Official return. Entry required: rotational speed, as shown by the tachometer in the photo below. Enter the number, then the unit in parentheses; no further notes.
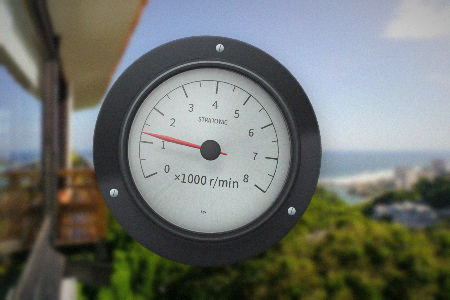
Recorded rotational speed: 1250 (rpm)
